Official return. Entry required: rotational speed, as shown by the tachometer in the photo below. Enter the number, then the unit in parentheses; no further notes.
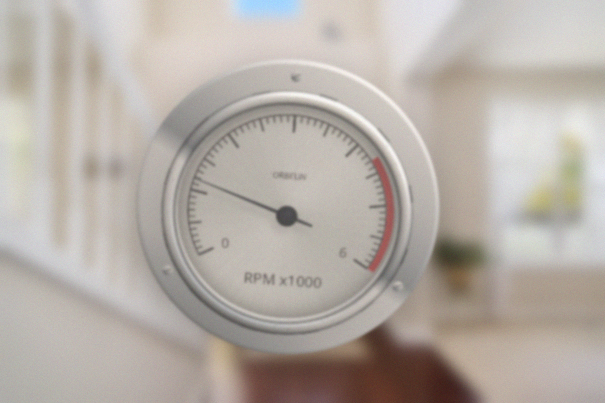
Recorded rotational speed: 1200 (rpm)
